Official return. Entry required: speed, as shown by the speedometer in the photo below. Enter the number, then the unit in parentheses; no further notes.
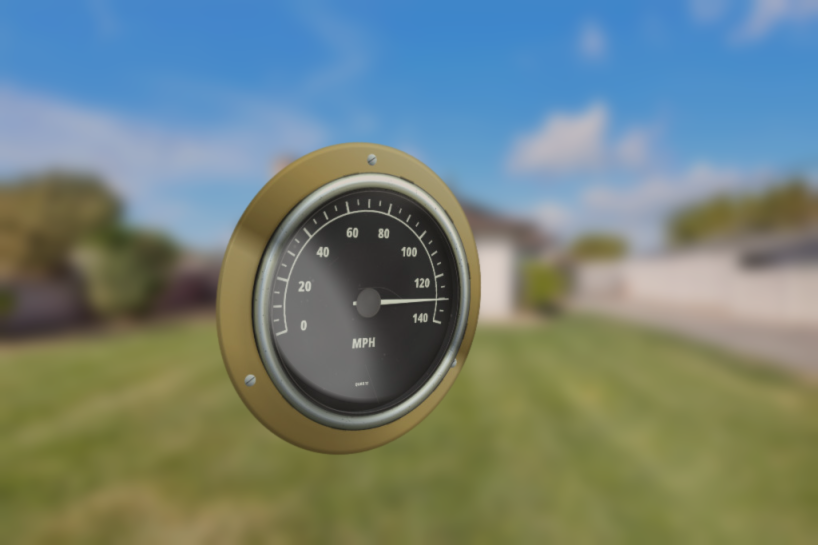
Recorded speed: 130 (mph)
